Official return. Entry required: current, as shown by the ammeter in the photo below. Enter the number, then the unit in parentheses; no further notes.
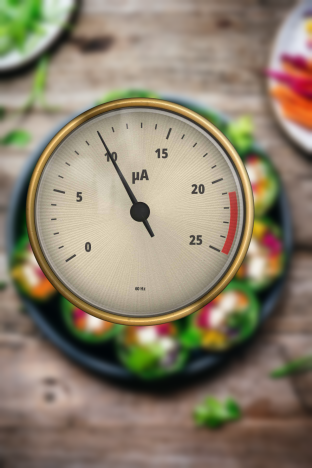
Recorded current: 10 (µA)
